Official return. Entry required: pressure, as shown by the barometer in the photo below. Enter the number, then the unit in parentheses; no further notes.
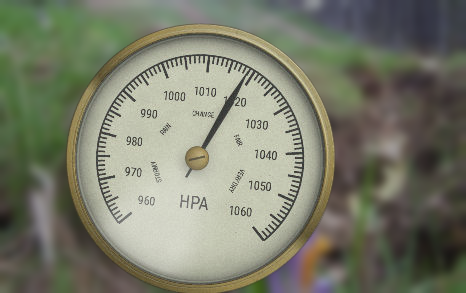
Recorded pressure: 1019 (hPa)
